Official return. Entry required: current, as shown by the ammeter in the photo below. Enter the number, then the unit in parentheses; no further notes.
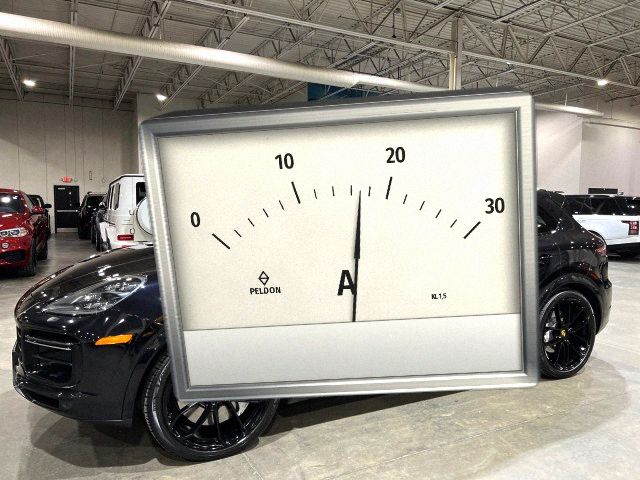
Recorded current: 17 (A)
